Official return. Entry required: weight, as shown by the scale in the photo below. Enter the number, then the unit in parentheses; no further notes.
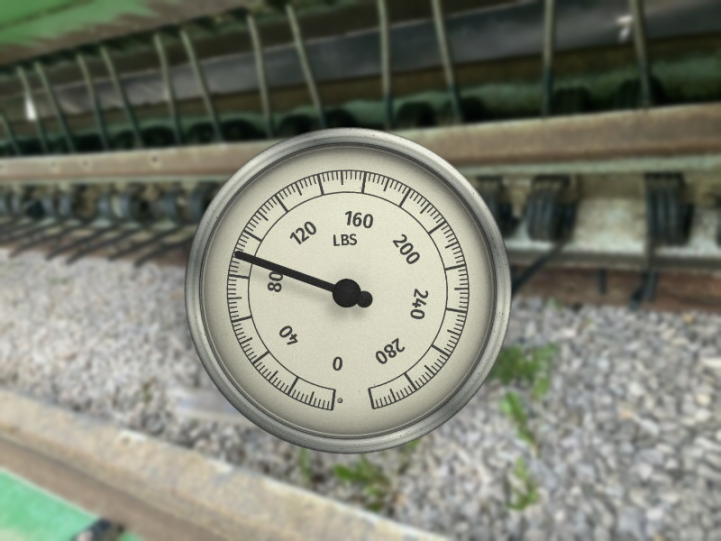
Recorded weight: 90 (lb)
